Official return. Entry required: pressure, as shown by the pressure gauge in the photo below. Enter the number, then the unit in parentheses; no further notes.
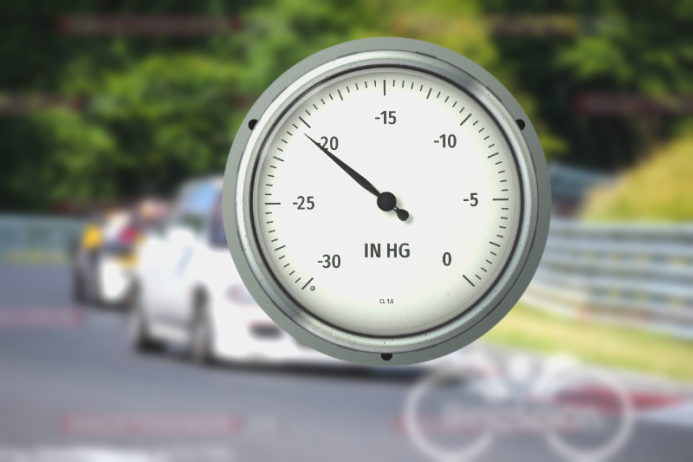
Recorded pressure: -20.5 (inHg)
